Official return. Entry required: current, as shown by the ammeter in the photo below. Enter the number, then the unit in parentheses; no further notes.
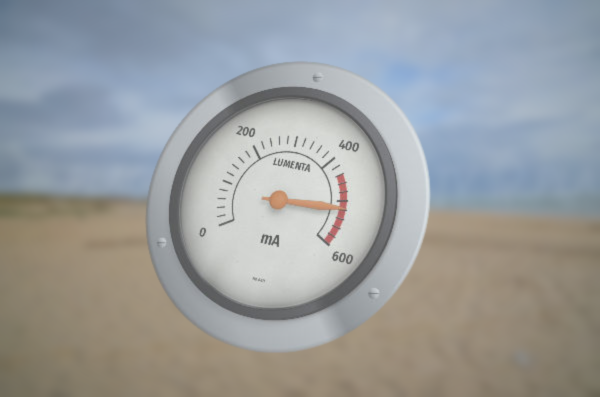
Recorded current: 520 (mA)
